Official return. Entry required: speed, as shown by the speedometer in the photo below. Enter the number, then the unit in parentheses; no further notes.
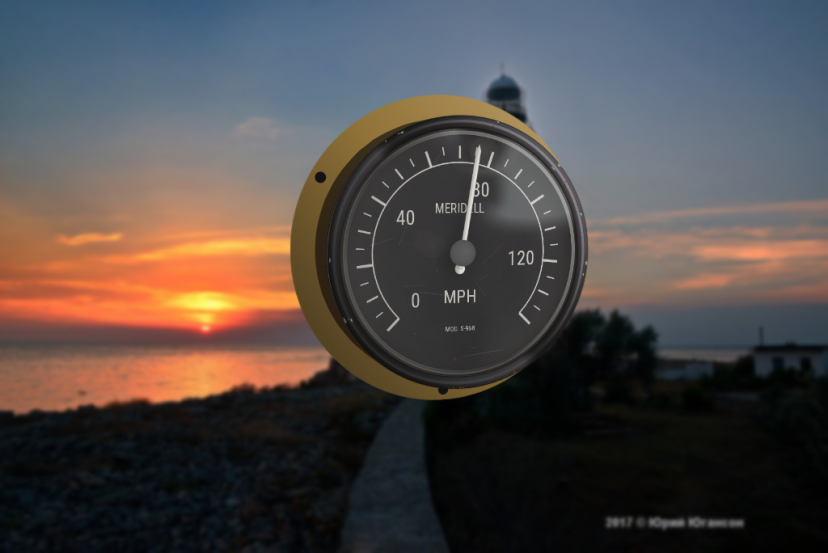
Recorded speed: 75 (mph)
